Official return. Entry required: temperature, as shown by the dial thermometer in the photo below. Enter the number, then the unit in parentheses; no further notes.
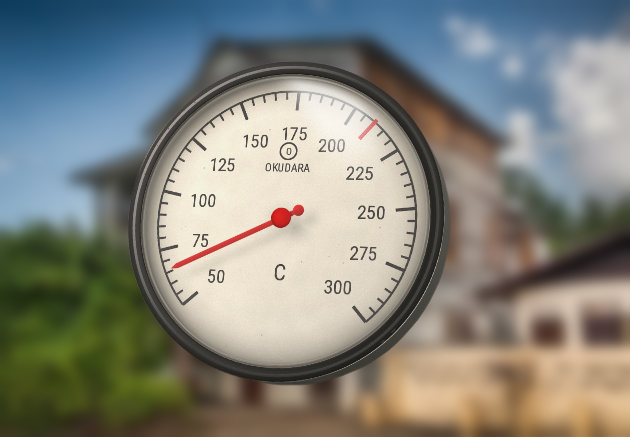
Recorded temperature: 65 (°C)
